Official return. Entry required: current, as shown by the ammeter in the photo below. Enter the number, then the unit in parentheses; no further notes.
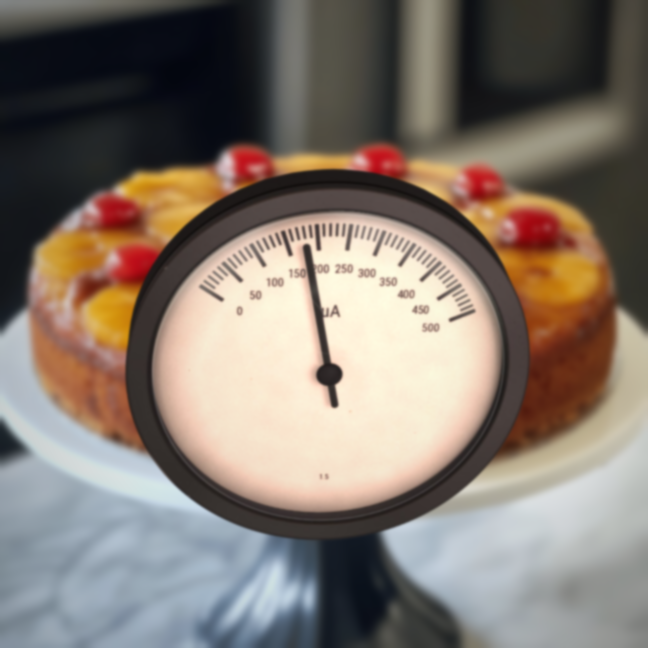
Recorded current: 180 (µA)
